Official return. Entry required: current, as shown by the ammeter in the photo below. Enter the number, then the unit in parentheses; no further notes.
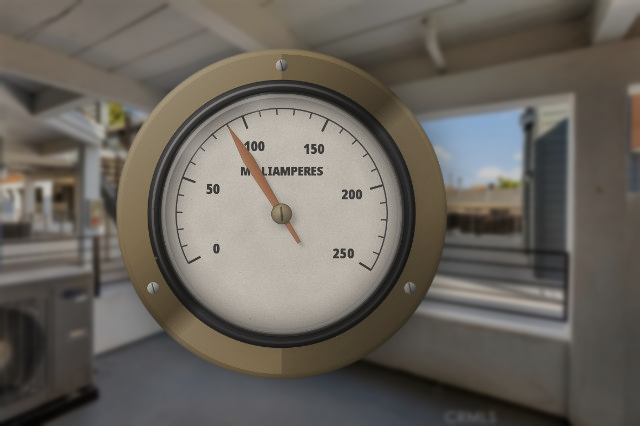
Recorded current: 90 (mA)
